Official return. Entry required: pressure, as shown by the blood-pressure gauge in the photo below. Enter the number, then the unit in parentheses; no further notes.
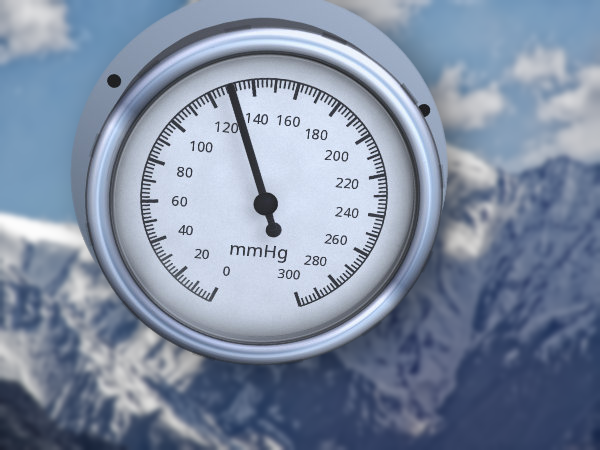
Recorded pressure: 130 (mmHg)
